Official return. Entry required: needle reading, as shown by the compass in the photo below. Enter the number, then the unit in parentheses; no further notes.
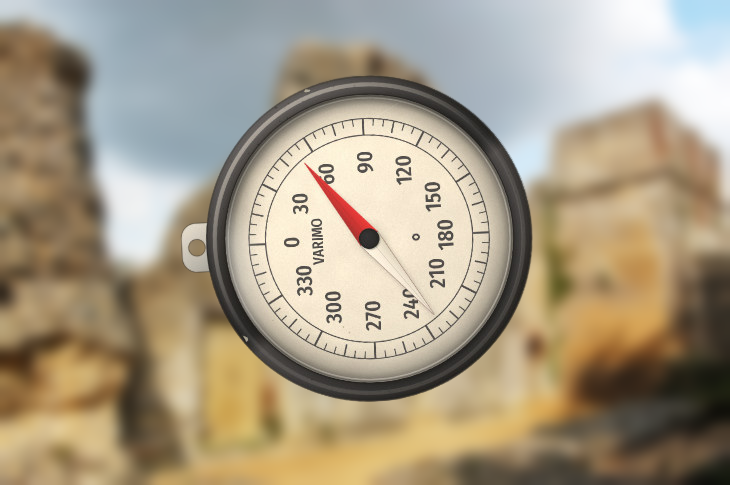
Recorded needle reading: 52.5 (°)
